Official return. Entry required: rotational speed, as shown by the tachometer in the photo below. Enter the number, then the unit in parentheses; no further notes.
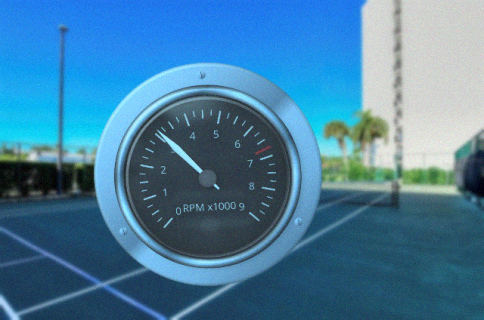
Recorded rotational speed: 3125 (rpm)
